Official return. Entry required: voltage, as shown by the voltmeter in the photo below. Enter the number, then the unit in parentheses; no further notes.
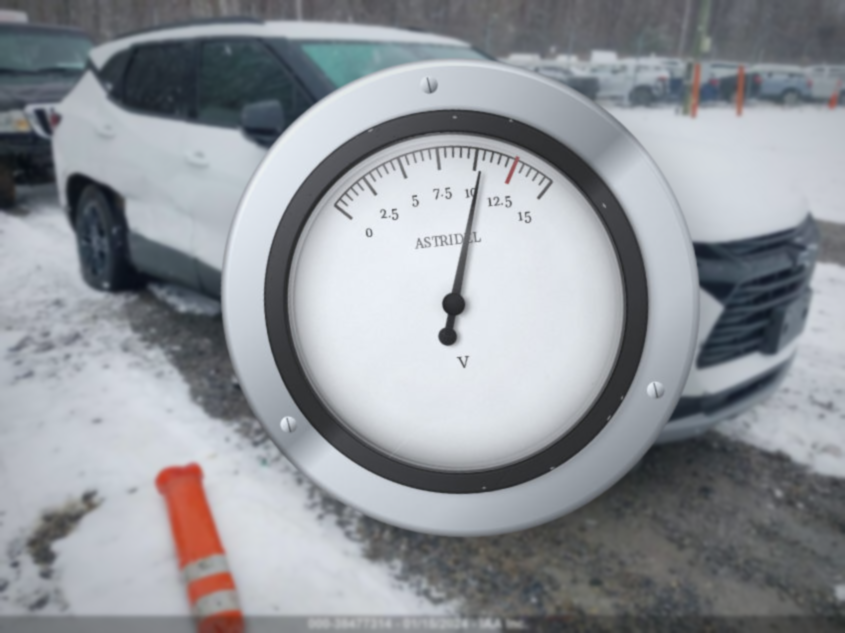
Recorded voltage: 10.5 (V)
